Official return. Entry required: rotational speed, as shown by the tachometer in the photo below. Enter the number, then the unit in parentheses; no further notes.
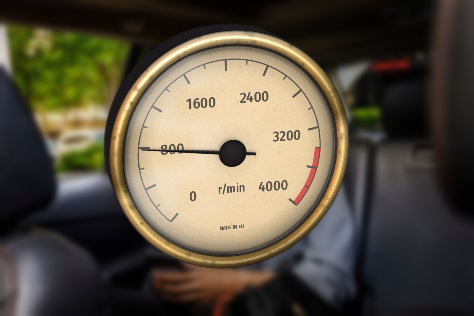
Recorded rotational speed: 800 (rpm)
